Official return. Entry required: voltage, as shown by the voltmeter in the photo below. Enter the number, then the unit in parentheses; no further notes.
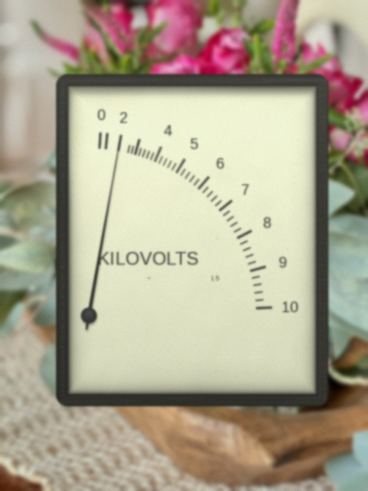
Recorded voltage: 2 (kV)
